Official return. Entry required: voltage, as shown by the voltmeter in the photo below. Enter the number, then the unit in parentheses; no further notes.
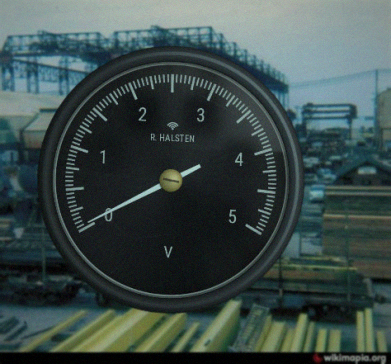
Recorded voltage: 0.05 (V)
